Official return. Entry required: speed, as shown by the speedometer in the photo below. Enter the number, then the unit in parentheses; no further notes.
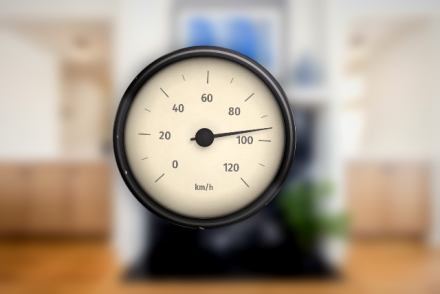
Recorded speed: 95 (km/h)
